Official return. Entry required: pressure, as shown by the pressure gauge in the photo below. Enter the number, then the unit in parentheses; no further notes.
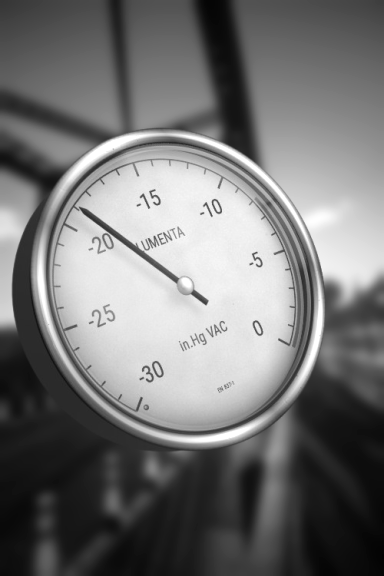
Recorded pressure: -19 (inHg)
